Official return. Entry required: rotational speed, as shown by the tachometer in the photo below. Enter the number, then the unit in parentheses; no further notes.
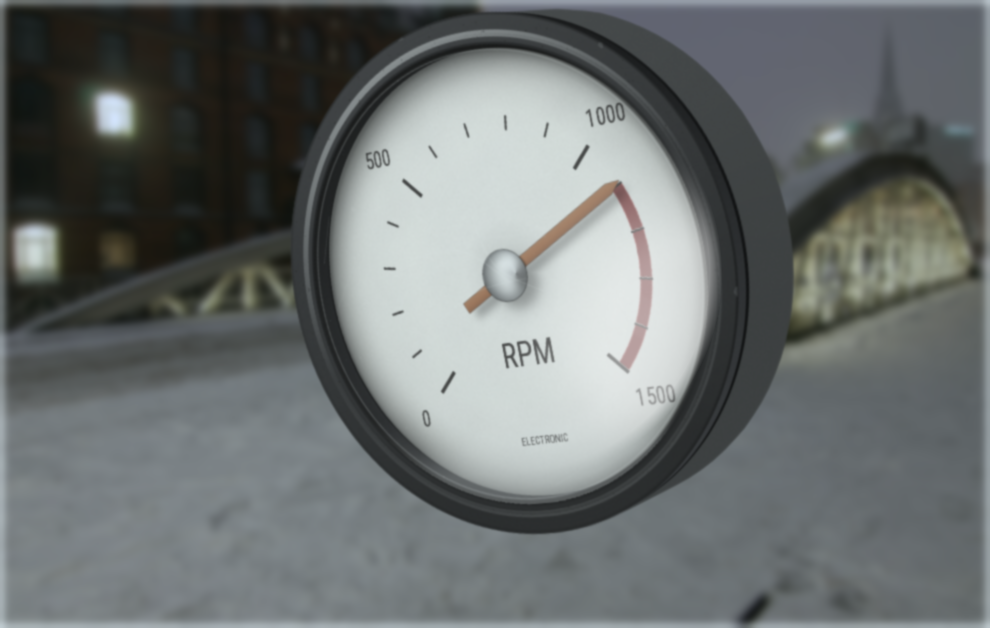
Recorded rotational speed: 1100 (rpm)
